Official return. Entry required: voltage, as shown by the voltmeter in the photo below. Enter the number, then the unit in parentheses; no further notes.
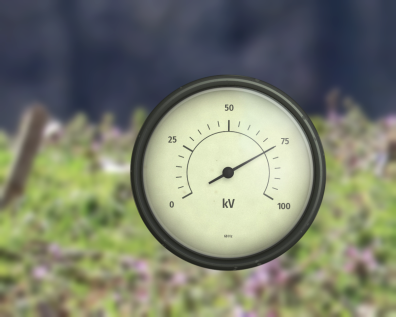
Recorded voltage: 75 (kV)
